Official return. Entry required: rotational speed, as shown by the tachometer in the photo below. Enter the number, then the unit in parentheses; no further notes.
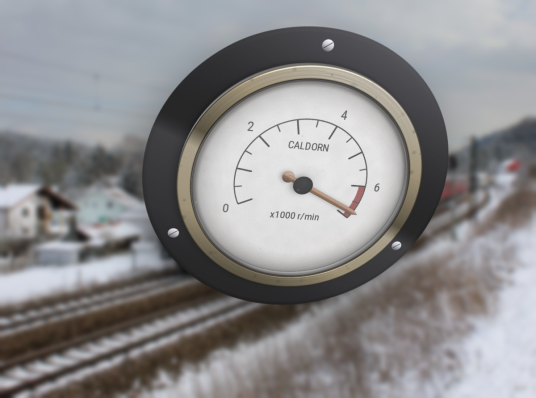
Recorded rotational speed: 6750 (rpm)
